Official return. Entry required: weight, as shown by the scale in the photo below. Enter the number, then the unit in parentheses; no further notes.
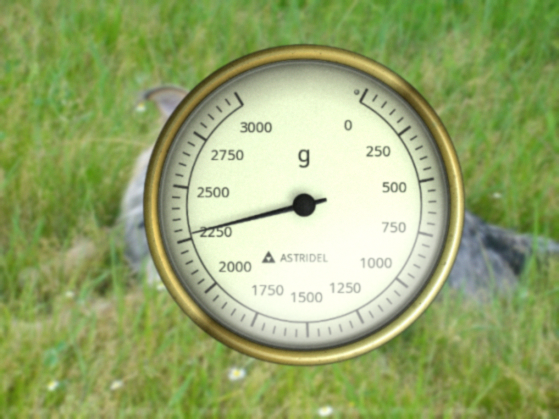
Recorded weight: 2275 (g)
